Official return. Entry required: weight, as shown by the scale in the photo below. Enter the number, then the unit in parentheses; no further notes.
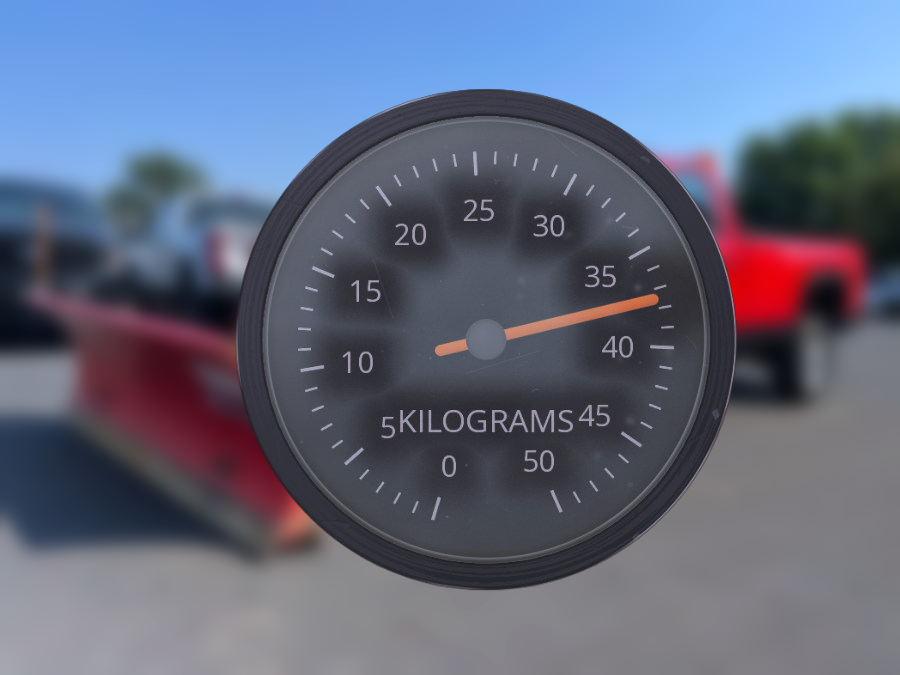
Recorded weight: 37.5 (kg)
